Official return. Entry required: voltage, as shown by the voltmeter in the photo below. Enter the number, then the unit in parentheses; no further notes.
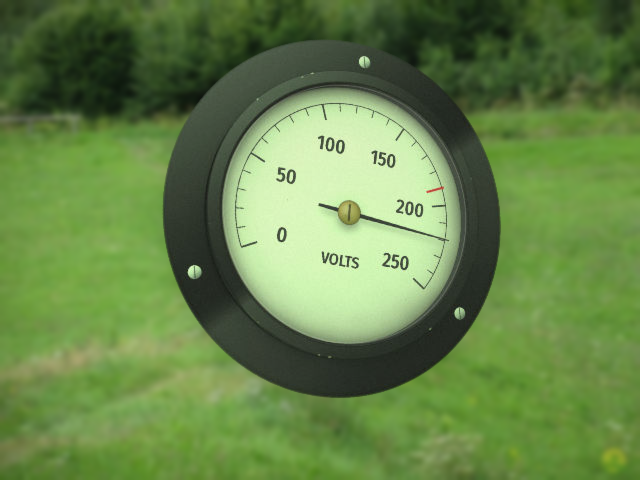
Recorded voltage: 220 (V)
